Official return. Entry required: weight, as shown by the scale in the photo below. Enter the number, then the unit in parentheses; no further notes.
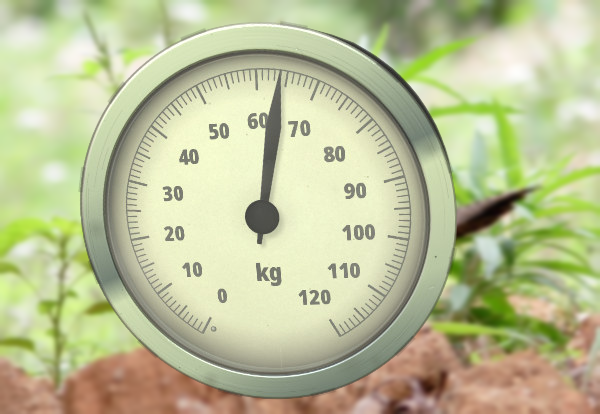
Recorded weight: 64 (kg)
